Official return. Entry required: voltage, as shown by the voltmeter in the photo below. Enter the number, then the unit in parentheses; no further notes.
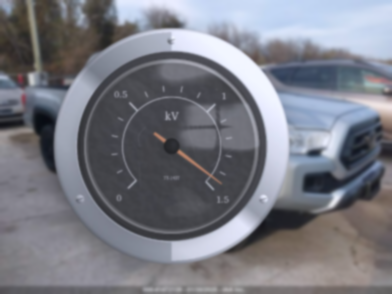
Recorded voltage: 1.45 (kV)
